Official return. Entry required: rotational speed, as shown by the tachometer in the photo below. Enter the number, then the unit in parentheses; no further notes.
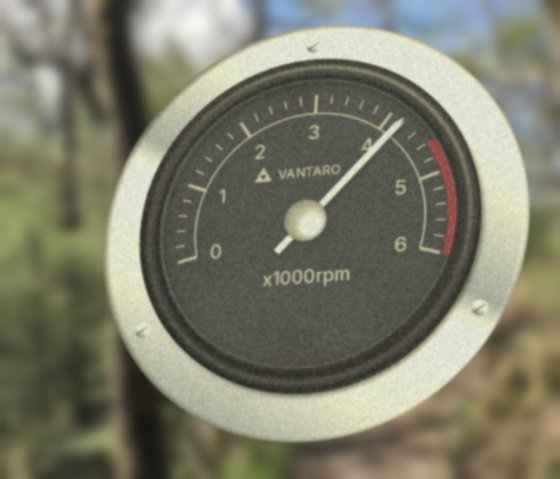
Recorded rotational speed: 4200 (rpm)
